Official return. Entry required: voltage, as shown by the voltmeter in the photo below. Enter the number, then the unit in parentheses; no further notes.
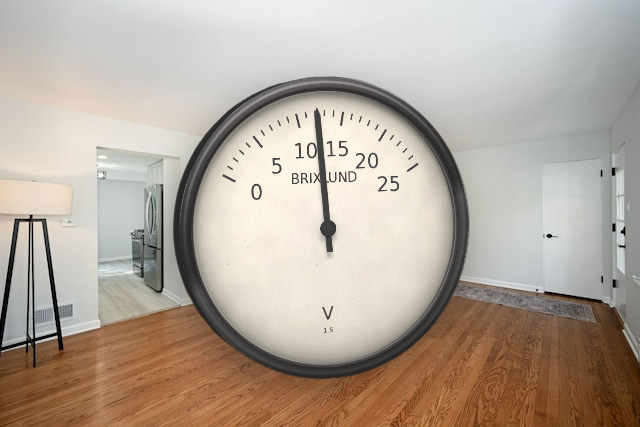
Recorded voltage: 12 (V)
